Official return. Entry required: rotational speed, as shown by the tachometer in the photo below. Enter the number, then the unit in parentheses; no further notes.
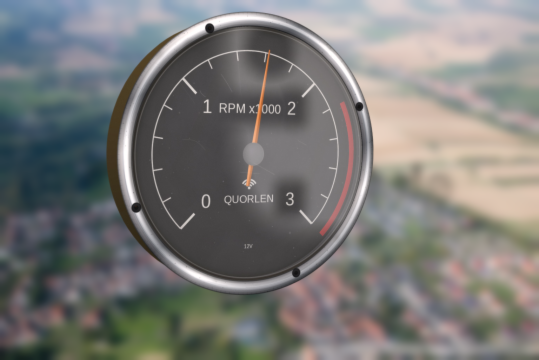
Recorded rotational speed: 1600 (rpm)
